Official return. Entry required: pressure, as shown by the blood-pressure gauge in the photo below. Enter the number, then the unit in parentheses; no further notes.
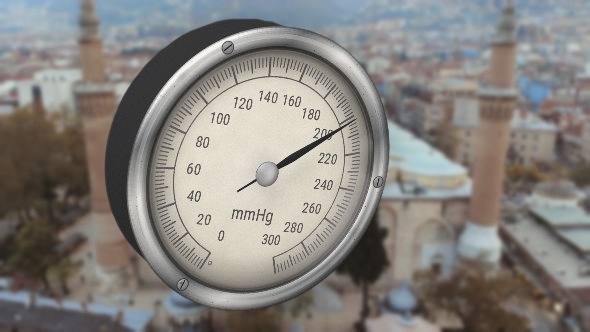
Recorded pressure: 200 (mmHg)
